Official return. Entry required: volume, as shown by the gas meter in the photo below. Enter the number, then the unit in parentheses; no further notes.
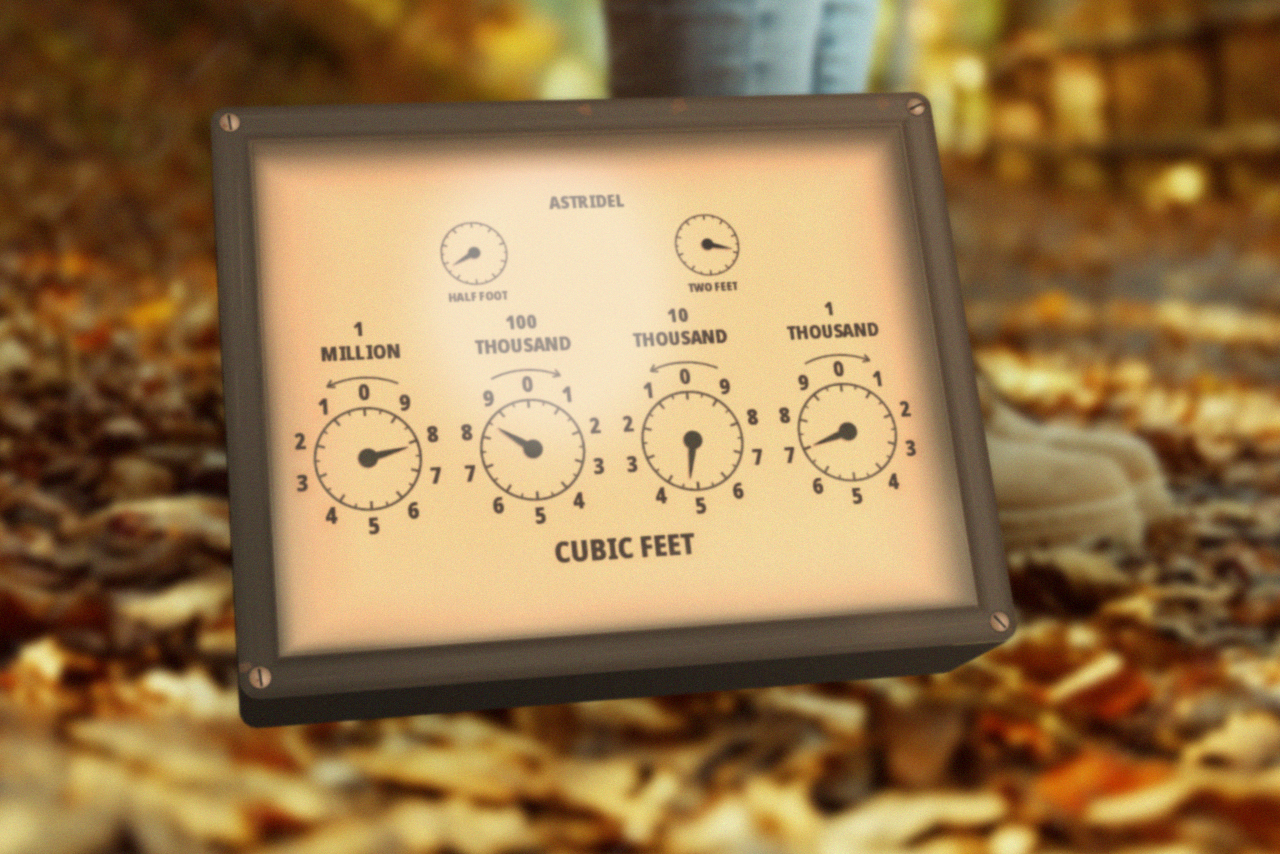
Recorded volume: 784700 (ft³)
